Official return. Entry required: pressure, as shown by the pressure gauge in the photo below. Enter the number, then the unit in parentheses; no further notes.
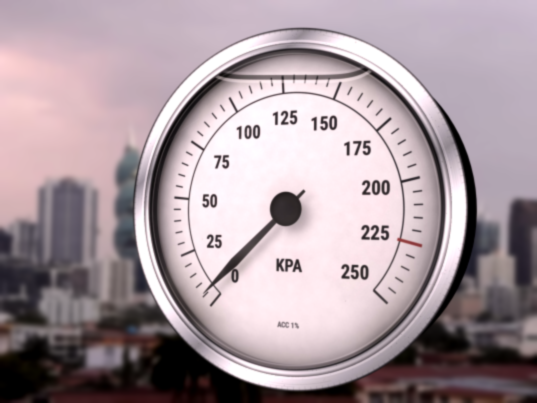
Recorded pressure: 5 (kPa)
